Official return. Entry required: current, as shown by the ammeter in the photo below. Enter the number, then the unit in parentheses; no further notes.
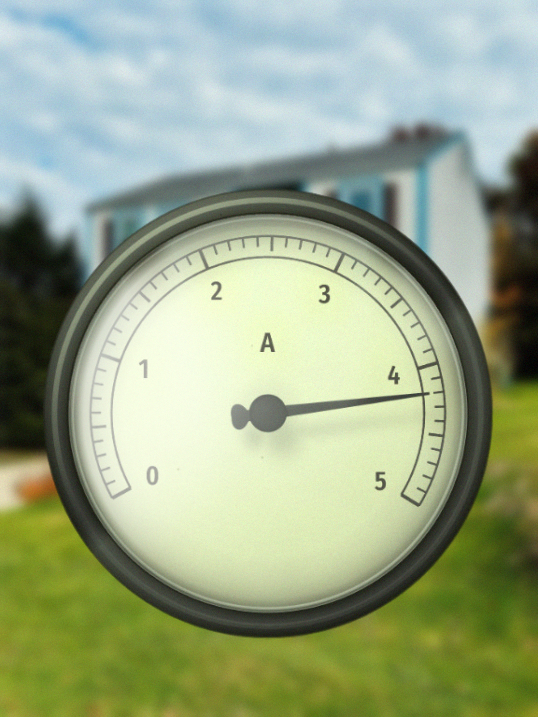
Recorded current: 4.2 (A)
